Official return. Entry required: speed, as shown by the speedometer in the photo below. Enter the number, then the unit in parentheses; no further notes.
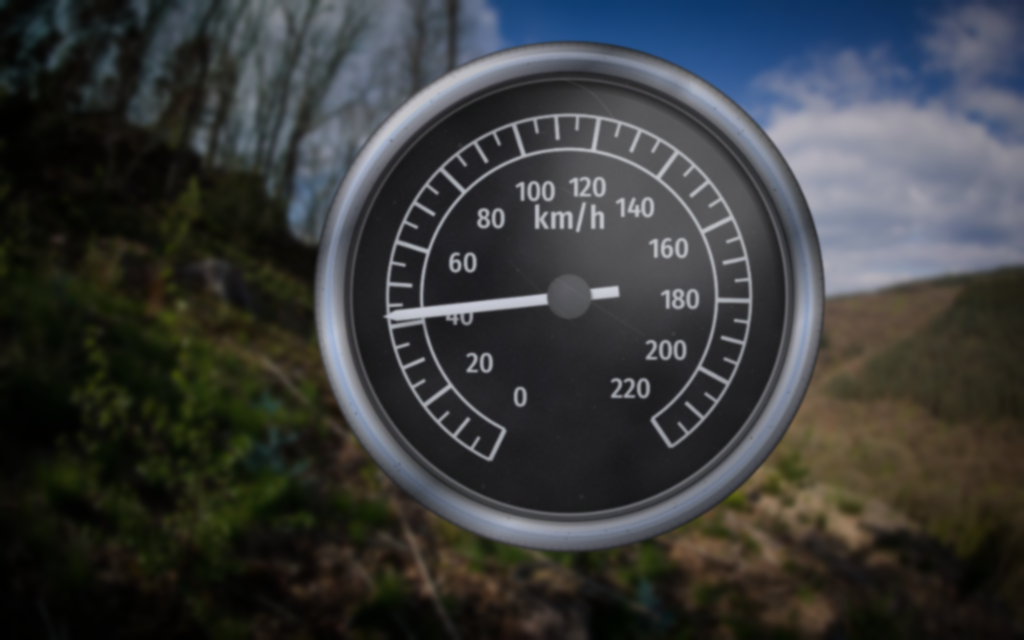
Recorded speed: 42.5 (km/h)
